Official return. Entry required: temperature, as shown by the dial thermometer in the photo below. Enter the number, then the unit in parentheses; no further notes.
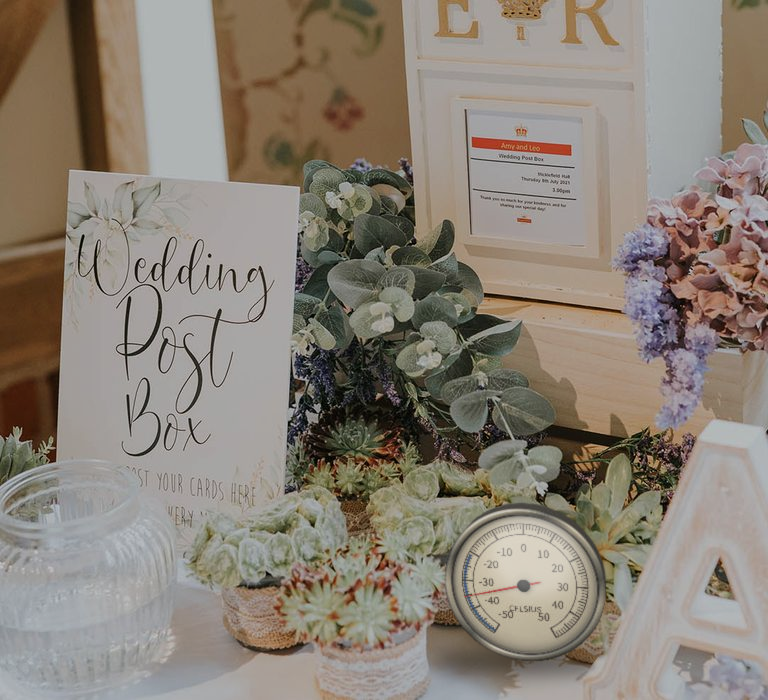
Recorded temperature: -35 (°C)
